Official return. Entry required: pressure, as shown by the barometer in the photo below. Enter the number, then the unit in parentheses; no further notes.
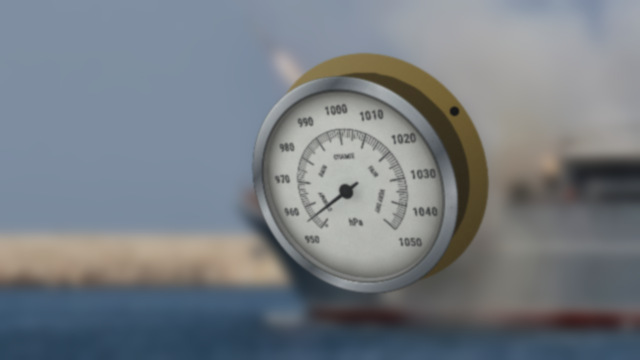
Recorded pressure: 955 (hPa)
